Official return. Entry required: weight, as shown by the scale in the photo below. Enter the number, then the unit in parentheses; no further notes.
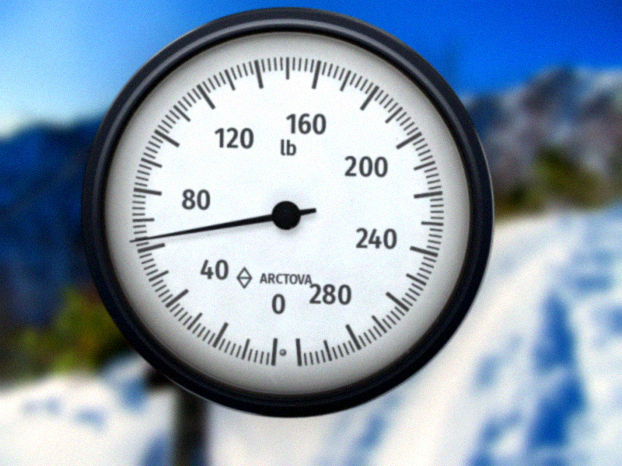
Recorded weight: 64 (lb)
